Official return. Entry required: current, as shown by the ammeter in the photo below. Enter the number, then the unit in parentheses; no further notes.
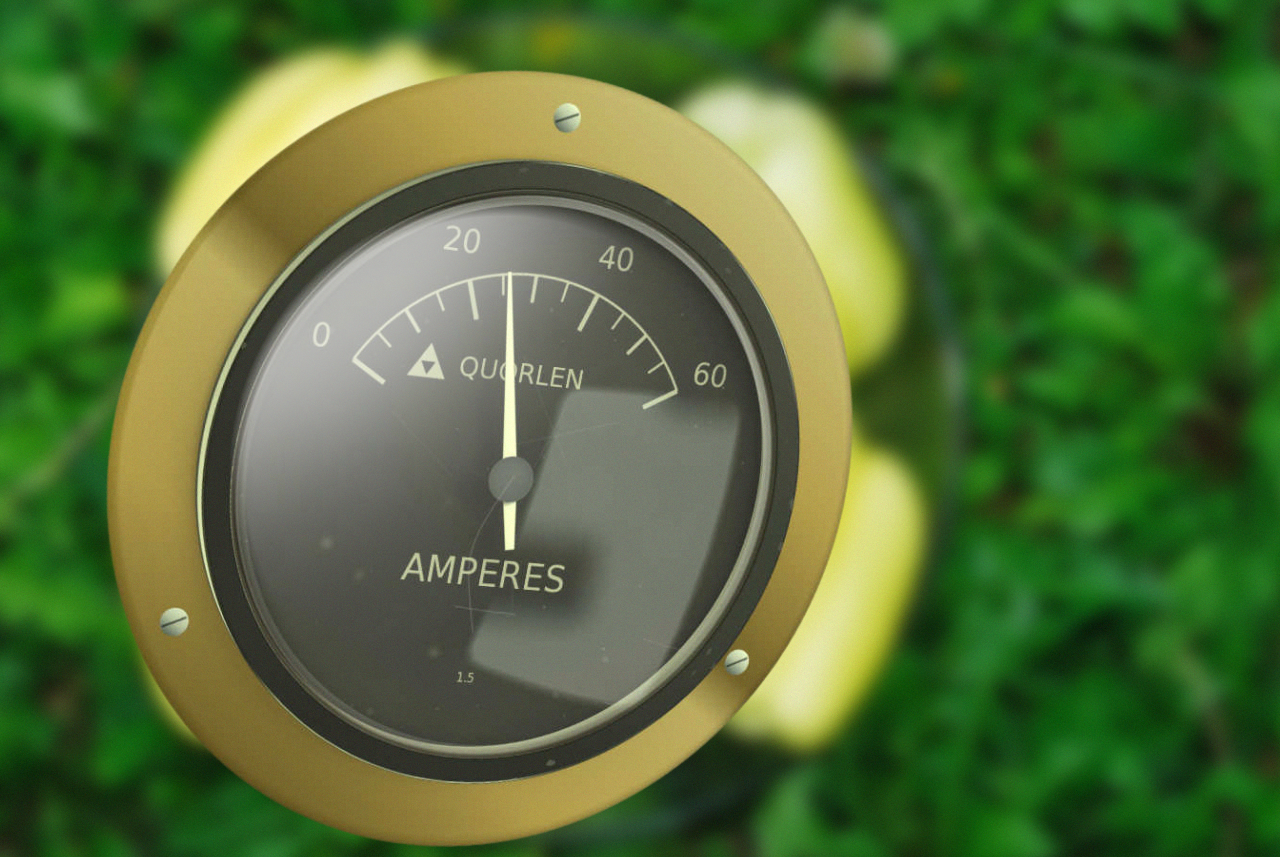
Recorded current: 25 (A)
